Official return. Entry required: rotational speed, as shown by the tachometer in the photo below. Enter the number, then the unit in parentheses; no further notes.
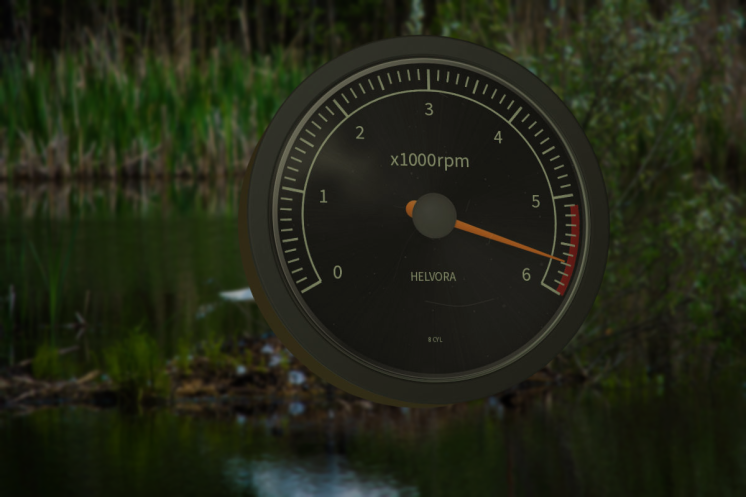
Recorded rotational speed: 5700 (rpm)
